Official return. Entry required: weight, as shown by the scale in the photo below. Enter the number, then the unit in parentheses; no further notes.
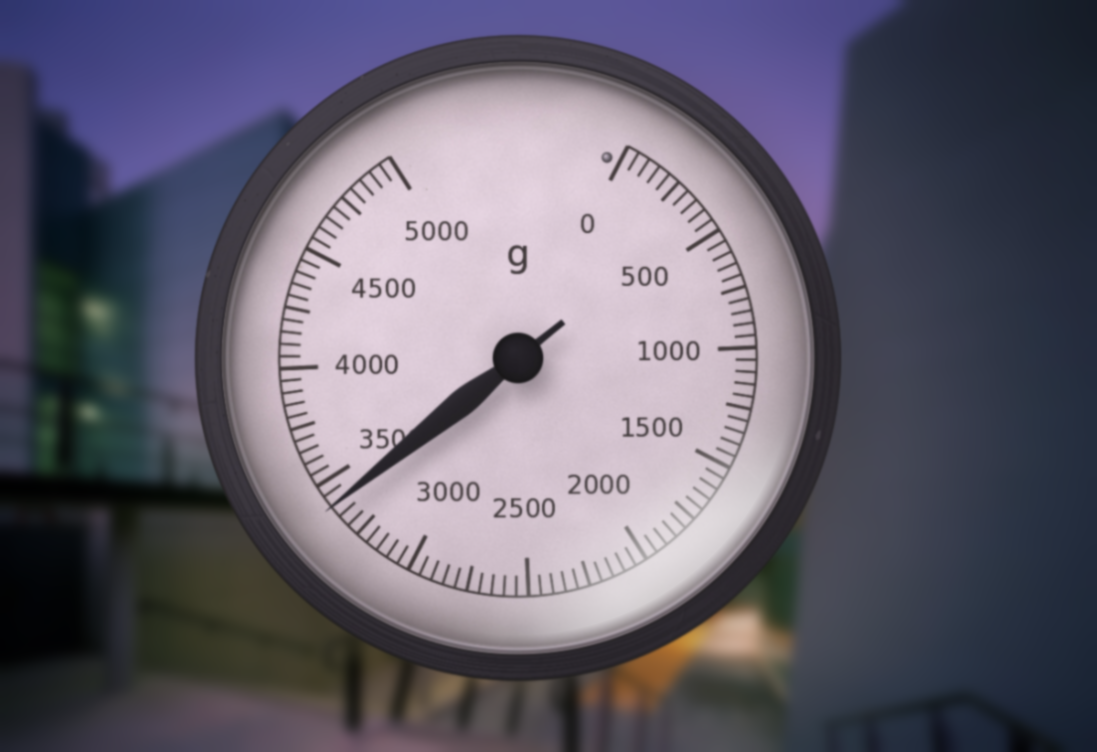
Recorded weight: 3400 (g)
